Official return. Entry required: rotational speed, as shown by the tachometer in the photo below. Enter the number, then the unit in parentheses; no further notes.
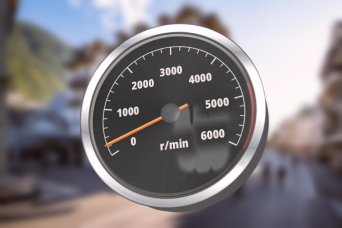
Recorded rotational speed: 200 (rpm)
